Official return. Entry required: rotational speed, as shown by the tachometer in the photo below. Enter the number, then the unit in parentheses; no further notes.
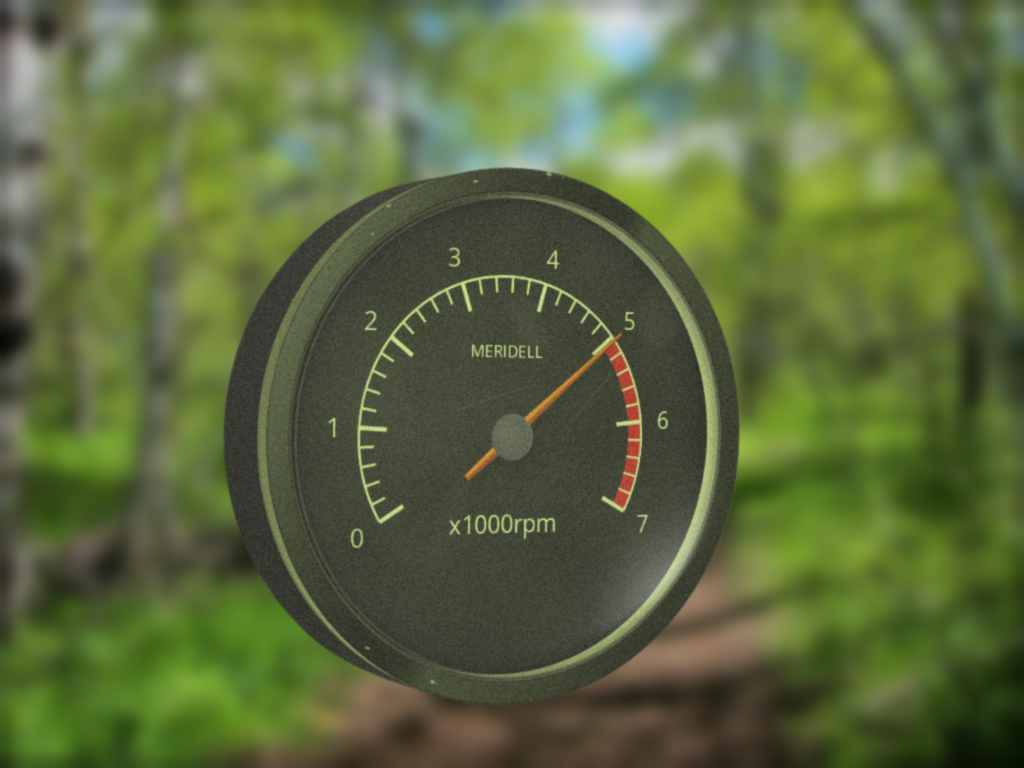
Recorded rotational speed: 5000 (rpm)
